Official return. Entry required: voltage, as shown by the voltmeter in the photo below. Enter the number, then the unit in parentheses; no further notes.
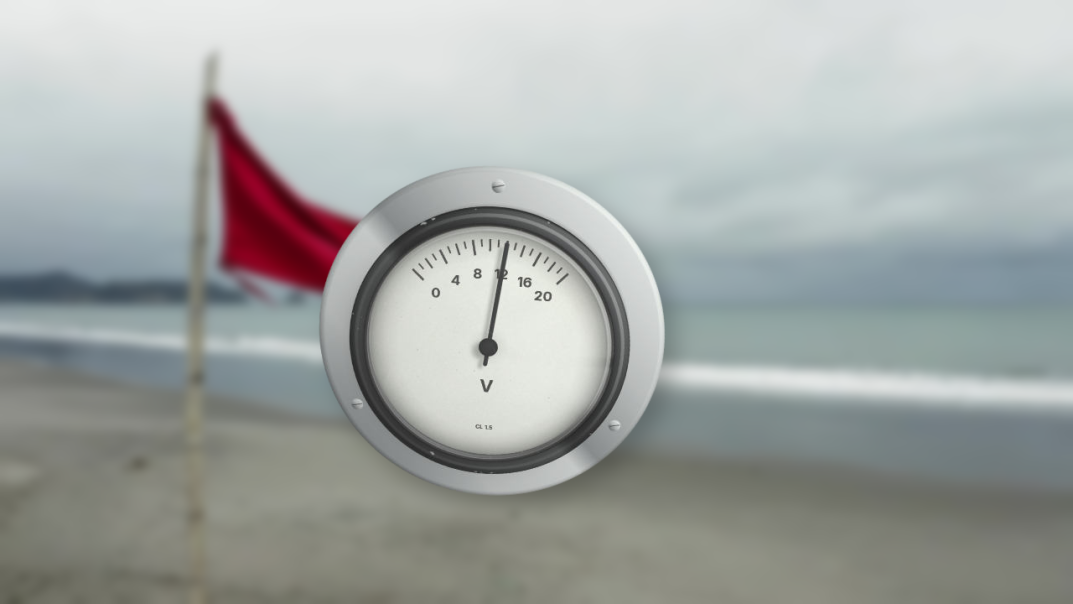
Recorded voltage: 12 (V)
